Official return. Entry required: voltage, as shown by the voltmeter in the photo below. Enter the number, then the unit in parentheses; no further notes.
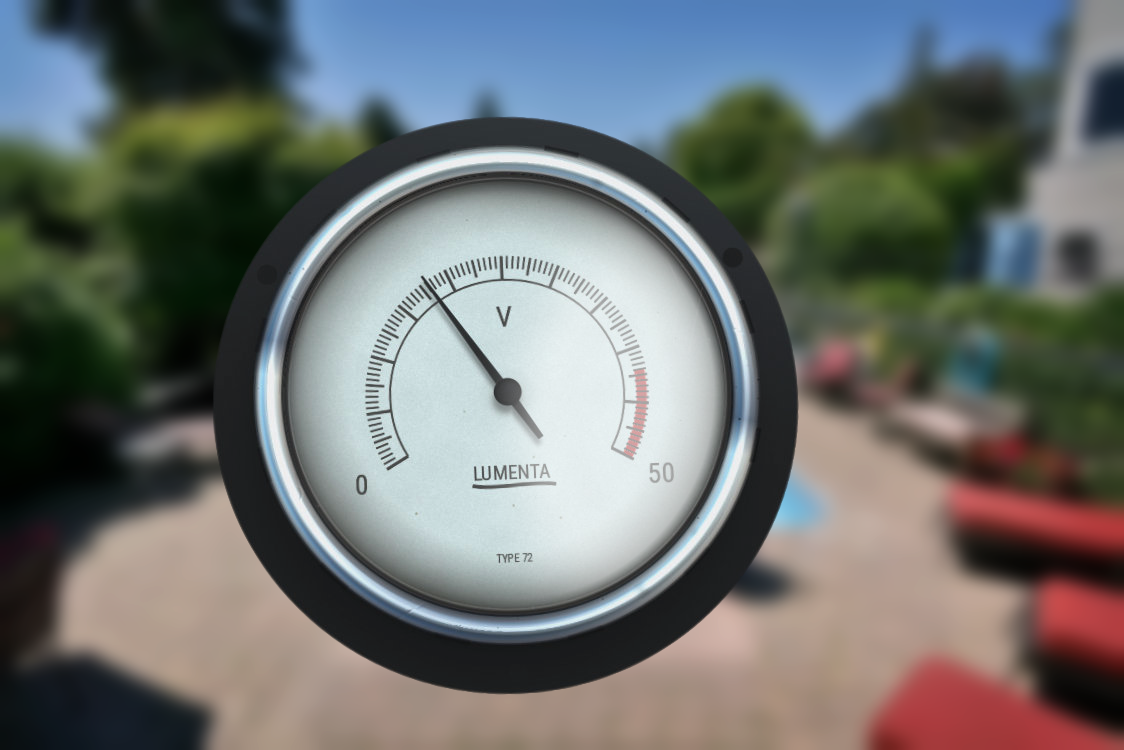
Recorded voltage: 18 (V)
